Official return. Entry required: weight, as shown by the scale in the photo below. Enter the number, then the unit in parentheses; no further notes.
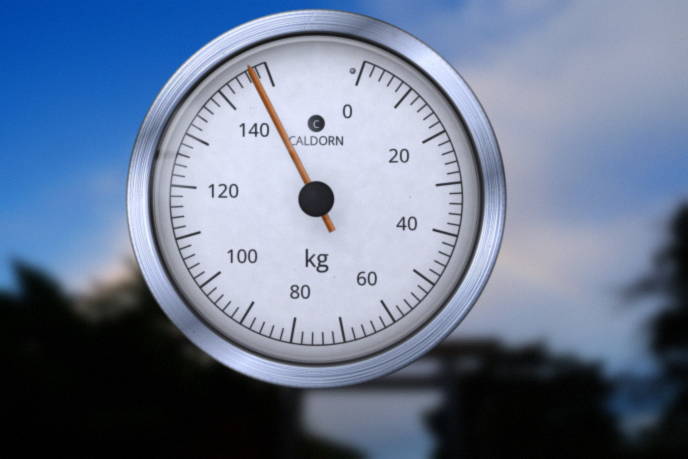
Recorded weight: 147 (kg)
